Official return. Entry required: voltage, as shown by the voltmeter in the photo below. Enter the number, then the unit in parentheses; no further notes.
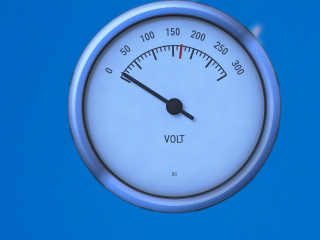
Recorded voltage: 10 (V)
